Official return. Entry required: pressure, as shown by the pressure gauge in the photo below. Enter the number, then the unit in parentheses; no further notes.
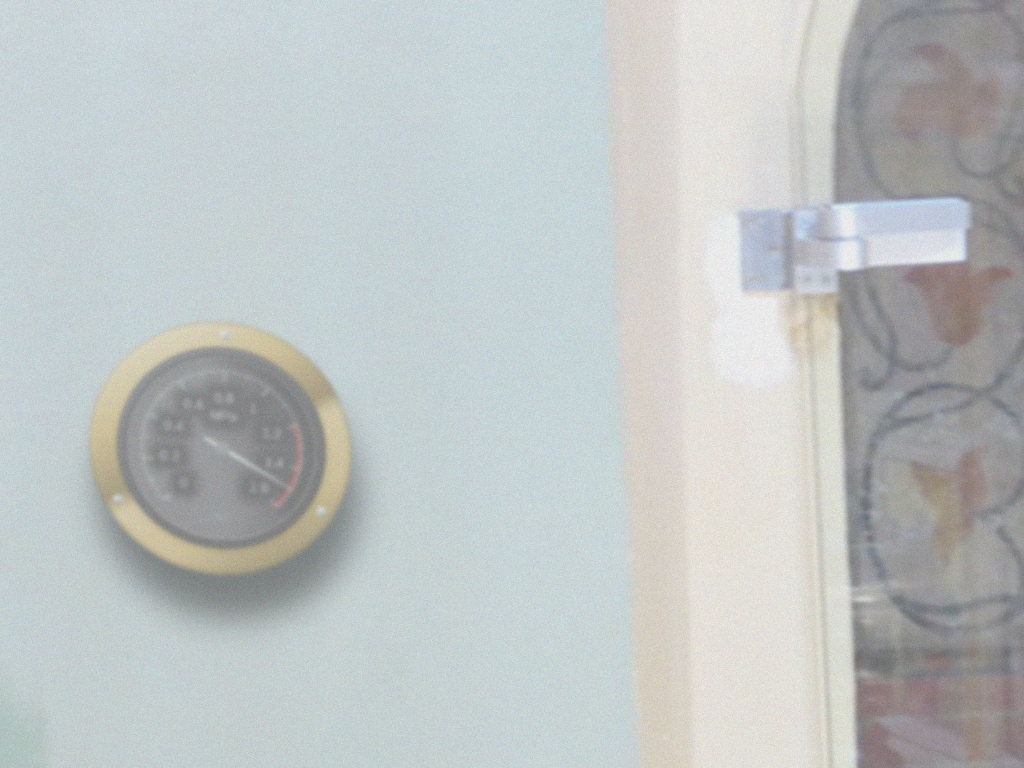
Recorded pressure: 1.5 (MPa)
